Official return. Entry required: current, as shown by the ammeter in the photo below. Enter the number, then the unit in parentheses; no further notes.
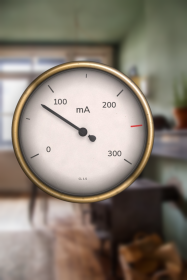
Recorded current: 75 (mA)
